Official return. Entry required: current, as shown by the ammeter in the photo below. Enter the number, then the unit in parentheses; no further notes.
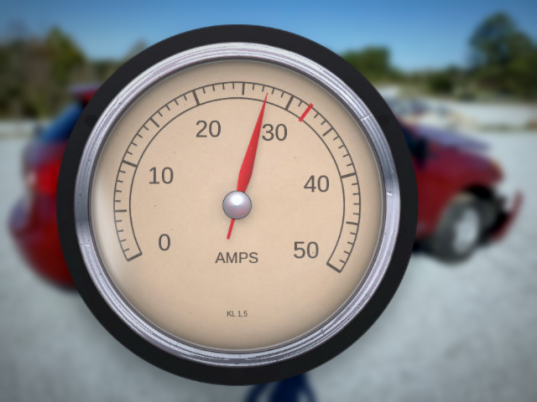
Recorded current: 27.5 (A)
